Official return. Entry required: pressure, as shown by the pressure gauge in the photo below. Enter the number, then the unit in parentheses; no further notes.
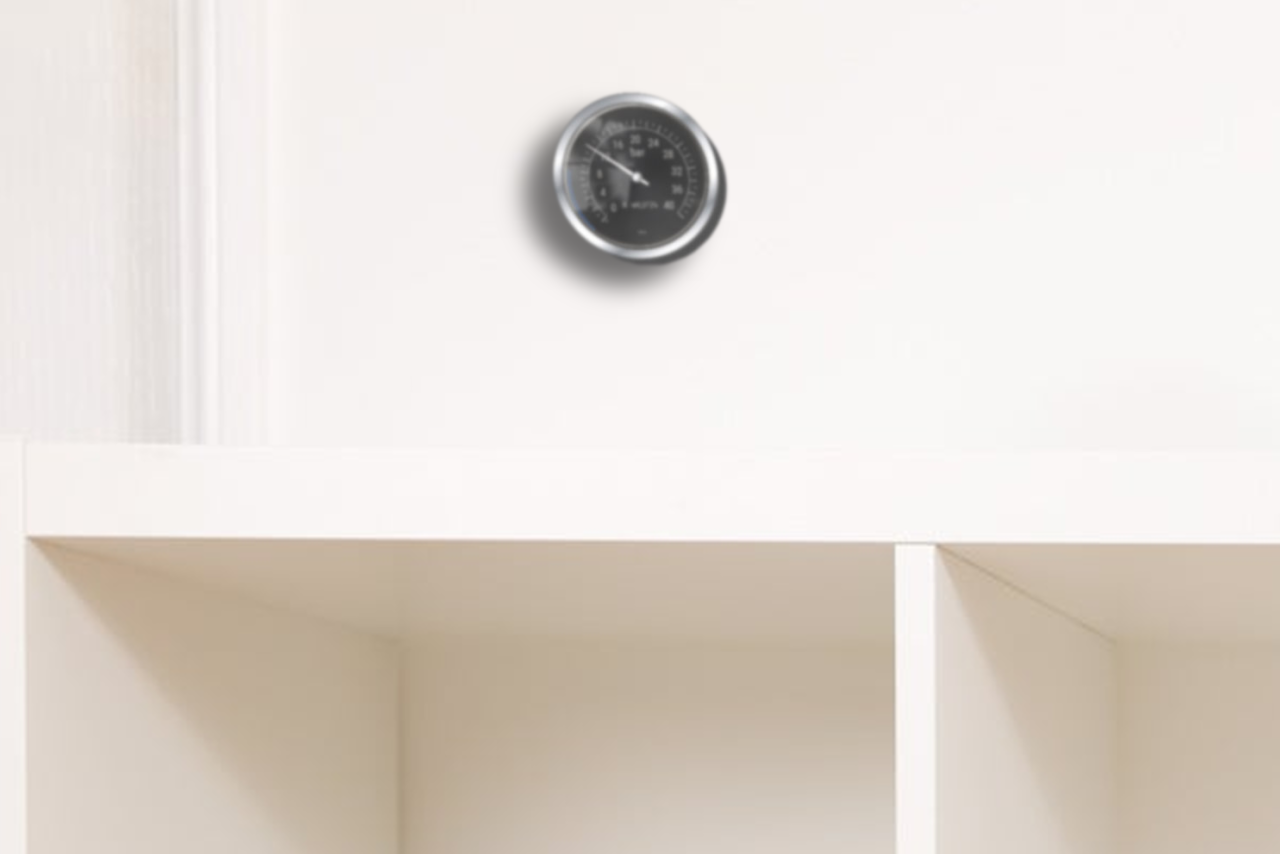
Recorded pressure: 12 (bar)
